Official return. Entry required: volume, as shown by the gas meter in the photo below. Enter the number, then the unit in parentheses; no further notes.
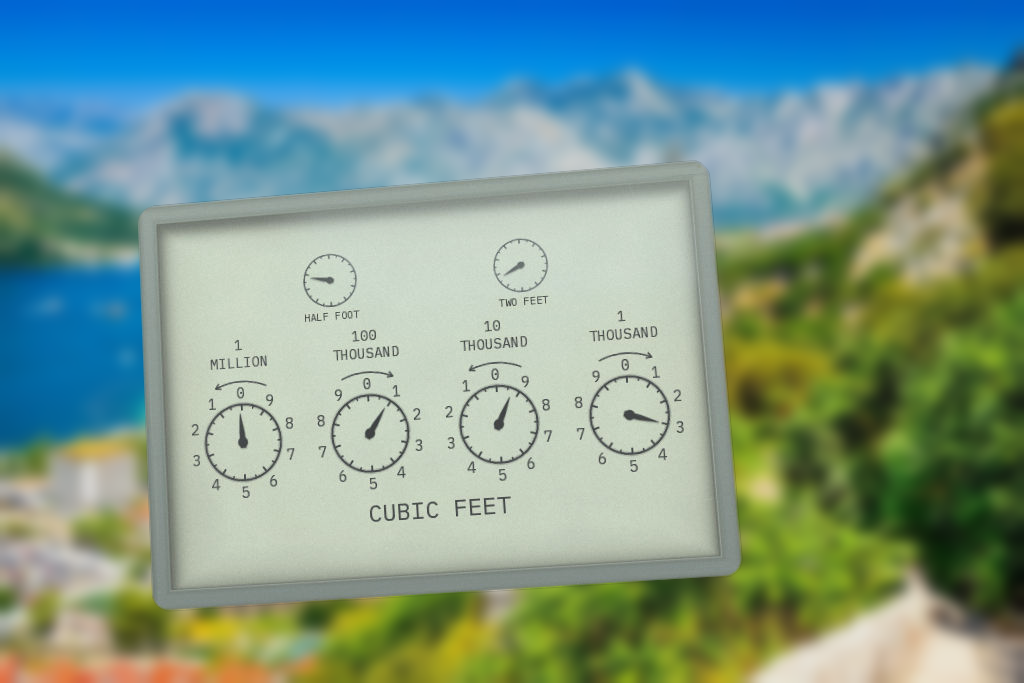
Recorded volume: 9300 (ft³)
